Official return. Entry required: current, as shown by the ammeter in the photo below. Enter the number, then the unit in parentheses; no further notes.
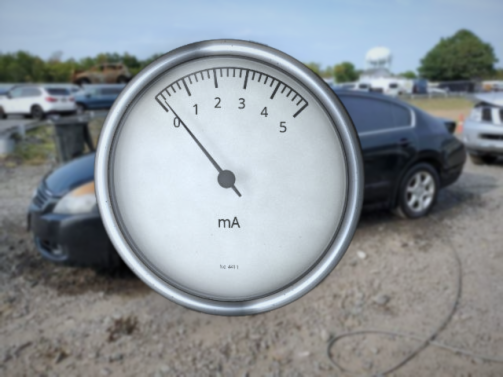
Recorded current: 0.2 (mA)
